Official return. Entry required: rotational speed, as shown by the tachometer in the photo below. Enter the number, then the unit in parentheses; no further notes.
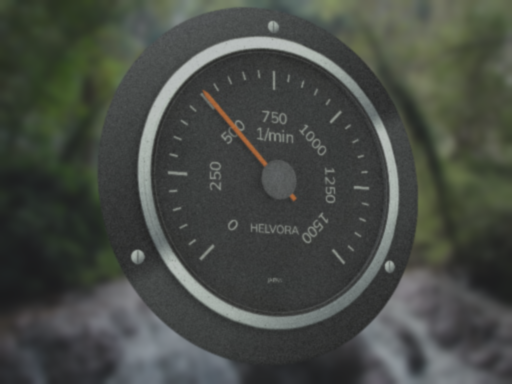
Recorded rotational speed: 500 (rpm)
